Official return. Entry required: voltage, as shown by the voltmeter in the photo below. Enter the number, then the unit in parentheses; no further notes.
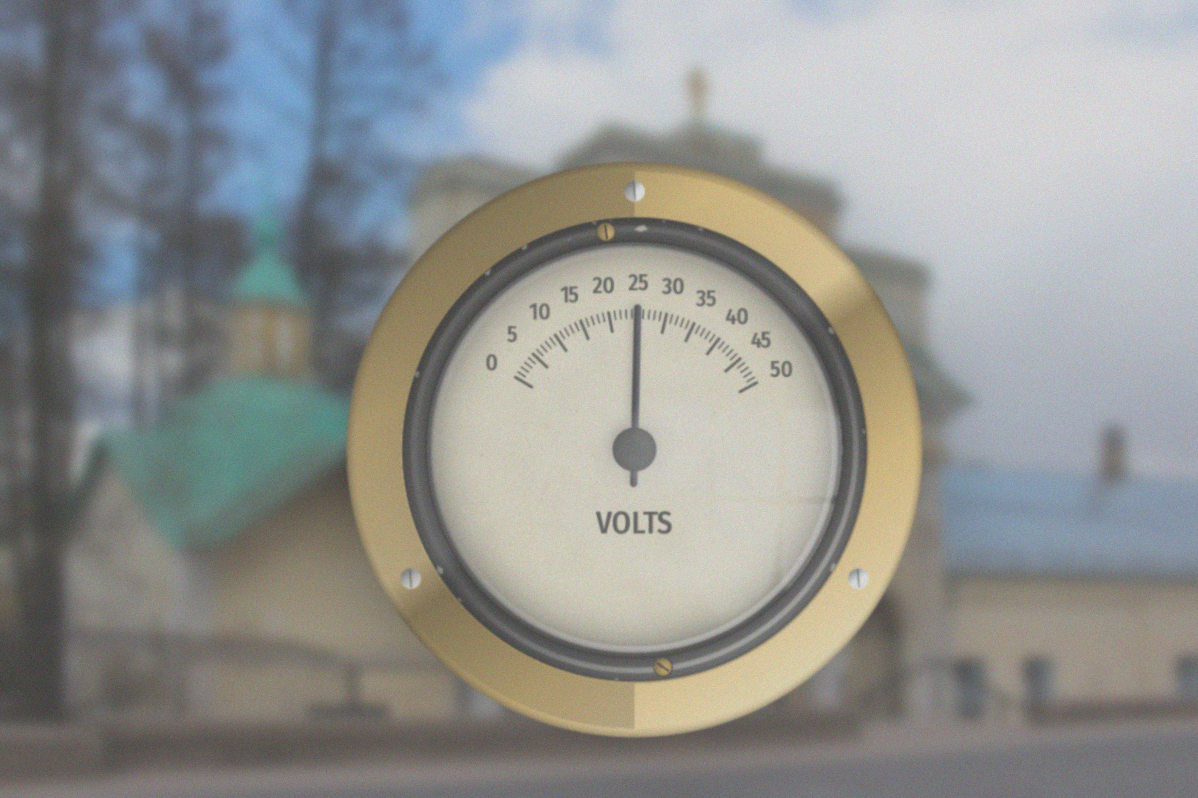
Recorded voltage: 25 (V)
